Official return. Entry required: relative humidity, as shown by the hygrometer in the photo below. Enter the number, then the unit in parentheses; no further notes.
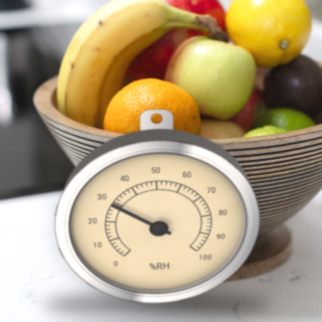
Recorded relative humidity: 30 (%)
